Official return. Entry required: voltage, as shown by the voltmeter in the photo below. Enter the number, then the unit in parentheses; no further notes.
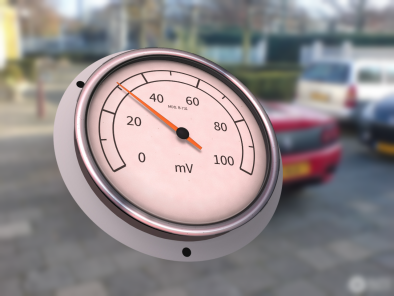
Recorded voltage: 30 (mV)
